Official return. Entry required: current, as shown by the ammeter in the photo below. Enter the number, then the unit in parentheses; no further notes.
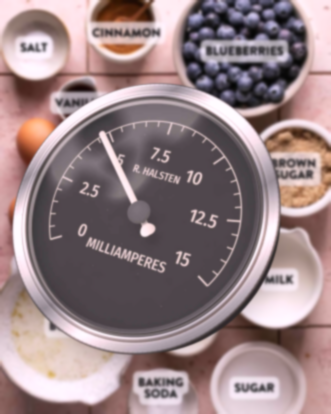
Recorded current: 4.75 (mA)
